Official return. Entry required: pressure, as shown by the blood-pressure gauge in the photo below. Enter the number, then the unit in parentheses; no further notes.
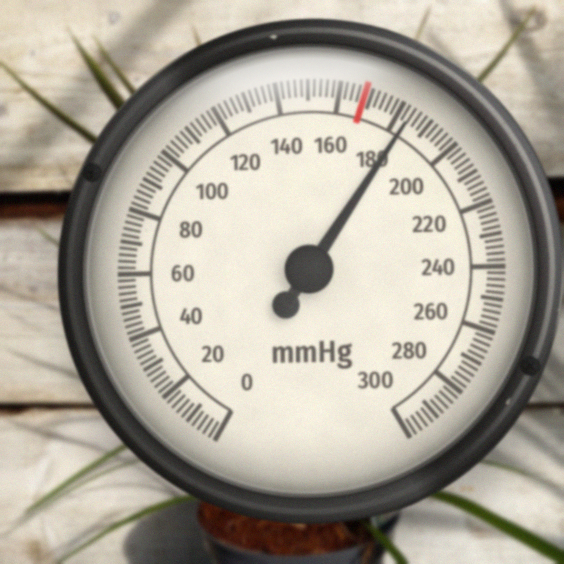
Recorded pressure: 184 (mmHg)
